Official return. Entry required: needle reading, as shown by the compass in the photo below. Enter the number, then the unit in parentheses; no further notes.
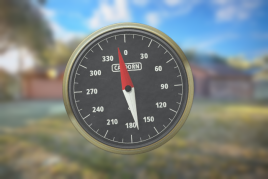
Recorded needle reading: 350 (°)
